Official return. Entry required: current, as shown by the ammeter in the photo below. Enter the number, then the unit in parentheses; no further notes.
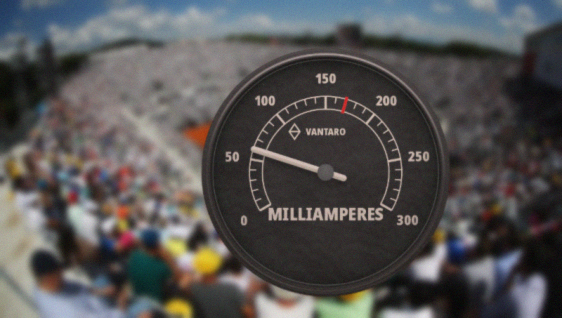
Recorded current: 60 (mA)
